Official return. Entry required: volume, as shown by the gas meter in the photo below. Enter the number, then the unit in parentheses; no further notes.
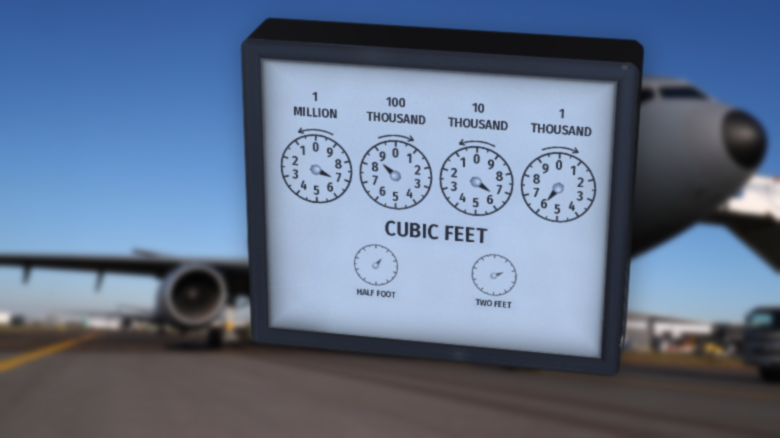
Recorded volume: 686600 (ft³)
